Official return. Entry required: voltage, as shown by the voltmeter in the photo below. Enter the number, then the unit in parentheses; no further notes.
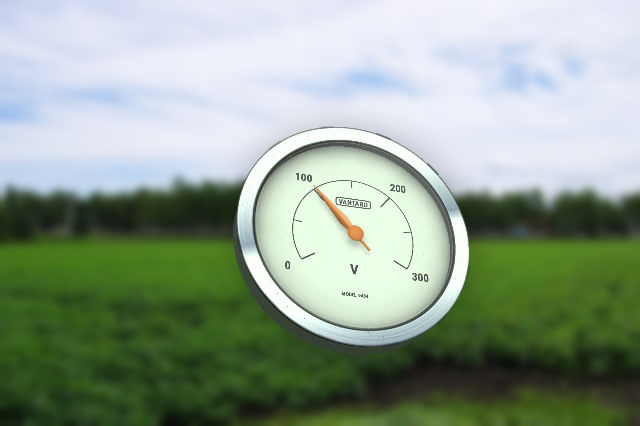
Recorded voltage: 100 (V)
